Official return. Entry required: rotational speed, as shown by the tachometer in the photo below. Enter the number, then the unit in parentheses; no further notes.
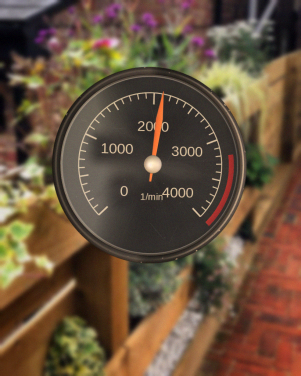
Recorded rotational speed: 2100 (rpm)
